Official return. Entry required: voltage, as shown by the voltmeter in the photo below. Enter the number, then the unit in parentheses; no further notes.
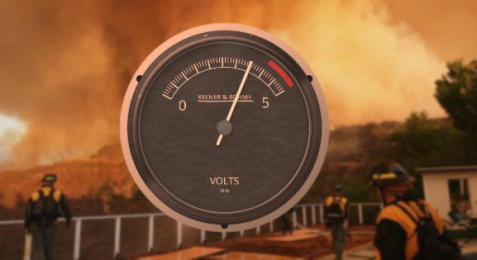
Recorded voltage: 3.5 (V)
